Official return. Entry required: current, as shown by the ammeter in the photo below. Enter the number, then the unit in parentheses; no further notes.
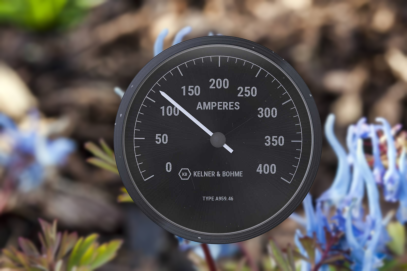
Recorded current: 115 (A)
